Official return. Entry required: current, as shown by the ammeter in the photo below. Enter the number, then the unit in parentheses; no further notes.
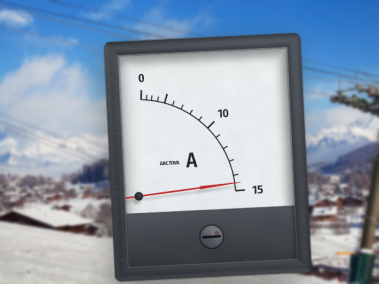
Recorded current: 14.5 (A)
